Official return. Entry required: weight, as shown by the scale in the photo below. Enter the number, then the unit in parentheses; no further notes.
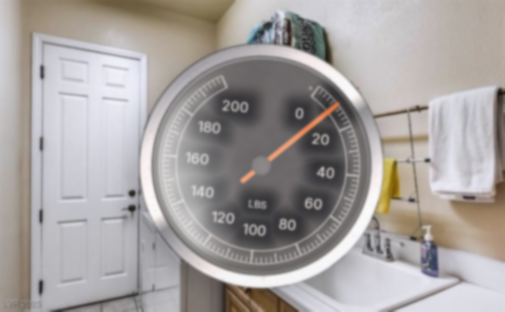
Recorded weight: 10 (lb)
